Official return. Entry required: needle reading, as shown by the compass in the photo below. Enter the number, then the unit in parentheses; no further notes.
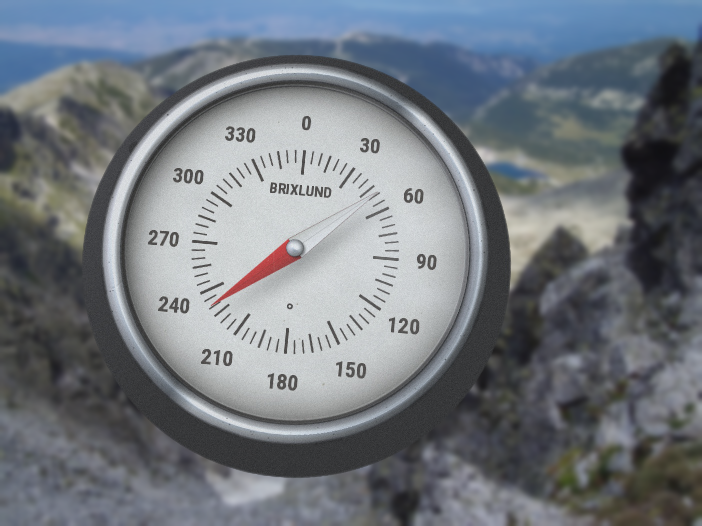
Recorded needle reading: 230 (°)
